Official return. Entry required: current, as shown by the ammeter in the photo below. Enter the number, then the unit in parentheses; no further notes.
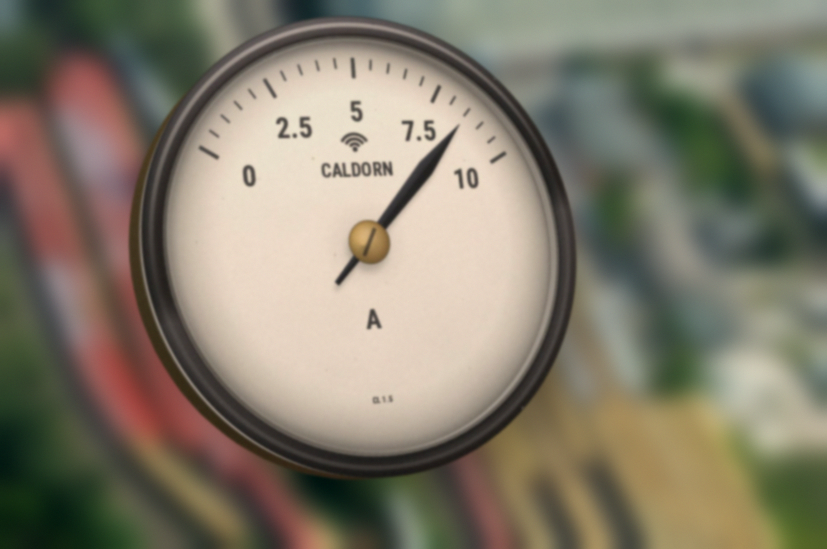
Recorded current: 8.5 (A)
